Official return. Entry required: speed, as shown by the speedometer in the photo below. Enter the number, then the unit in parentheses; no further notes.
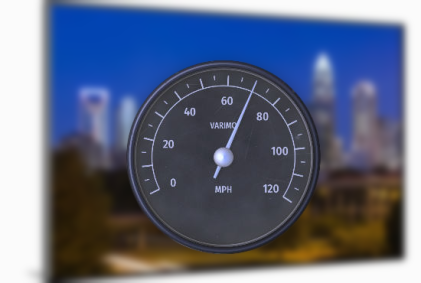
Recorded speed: 70 (mph)
